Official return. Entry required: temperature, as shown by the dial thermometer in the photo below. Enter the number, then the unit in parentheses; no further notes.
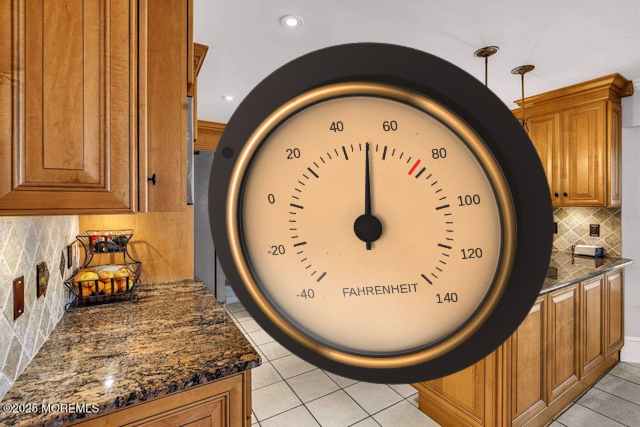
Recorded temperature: 52 (°F)
